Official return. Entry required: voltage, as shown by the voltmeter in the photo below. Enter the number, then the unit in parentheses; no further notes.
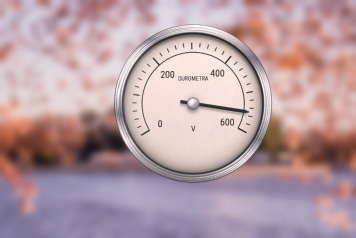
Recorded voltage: 550 (V)
